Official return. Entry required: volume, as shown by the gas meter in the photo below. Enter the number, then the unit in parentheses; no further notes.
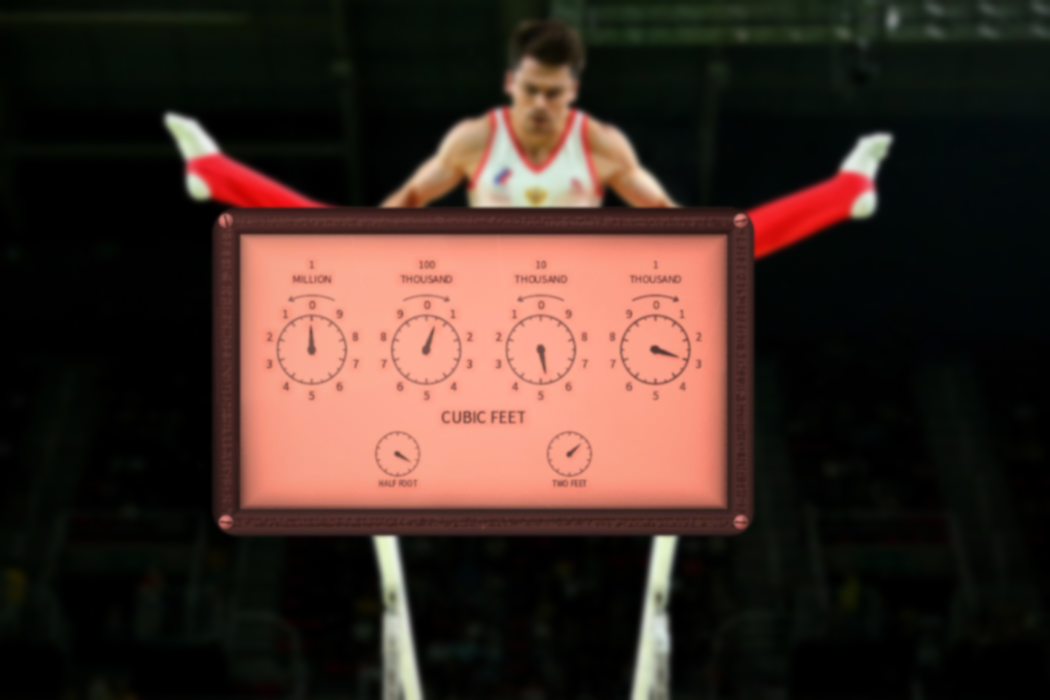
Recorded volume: 5300 (ft³)
